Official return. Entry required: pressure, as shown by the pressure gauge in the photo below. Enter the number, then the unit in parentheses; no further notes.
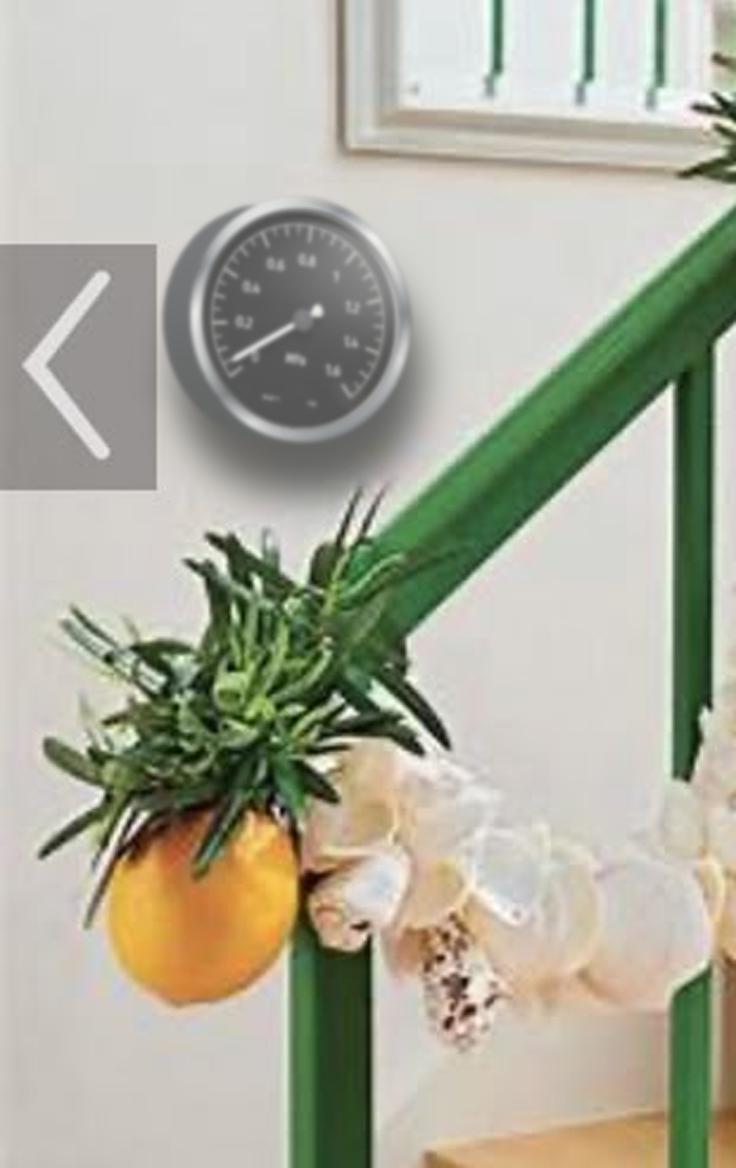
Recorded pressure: 0.05 (MPa)
